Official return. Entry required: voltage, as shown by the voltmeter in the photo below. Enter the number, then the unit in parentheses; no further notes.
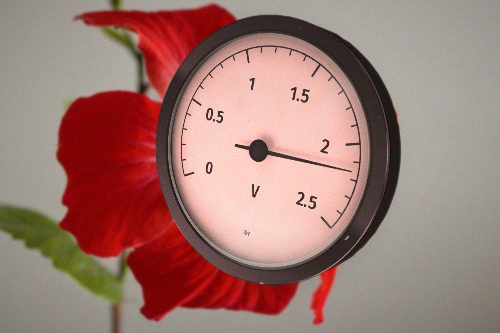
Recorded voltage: 2.15 (V)
